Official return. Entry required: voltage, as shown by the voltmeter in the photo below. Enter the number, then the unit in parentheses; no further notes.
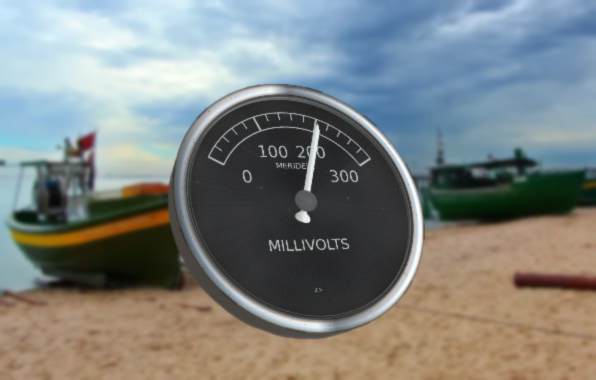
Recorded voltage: 200 (mV)
